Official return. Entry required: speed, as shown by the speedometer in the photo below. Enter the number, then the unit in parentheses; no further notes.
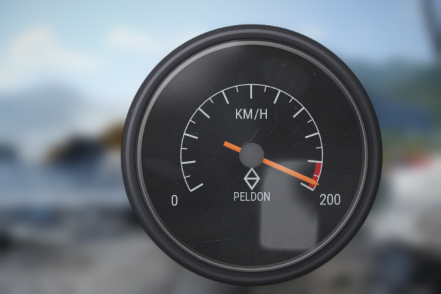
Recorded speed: 195 (km/h)
